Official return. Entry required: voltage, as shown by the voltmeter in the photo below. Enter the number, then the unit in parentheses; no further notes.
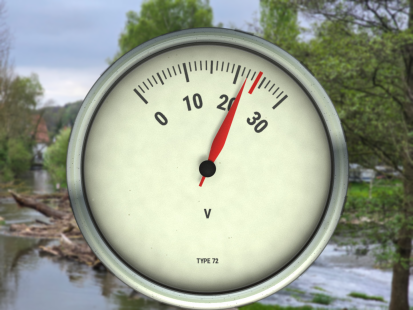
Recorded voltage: 22 (V)
